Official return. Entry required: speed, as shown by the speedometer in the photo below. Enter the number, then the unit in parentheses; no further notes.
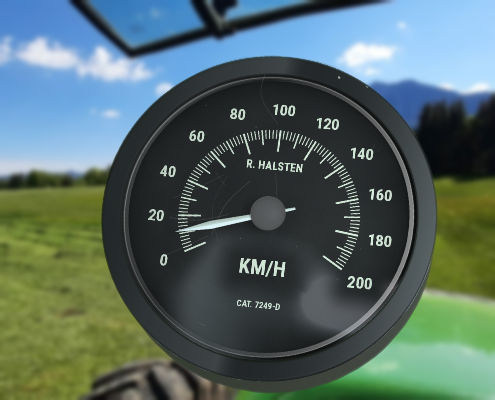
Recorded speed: 10 (km/h)
